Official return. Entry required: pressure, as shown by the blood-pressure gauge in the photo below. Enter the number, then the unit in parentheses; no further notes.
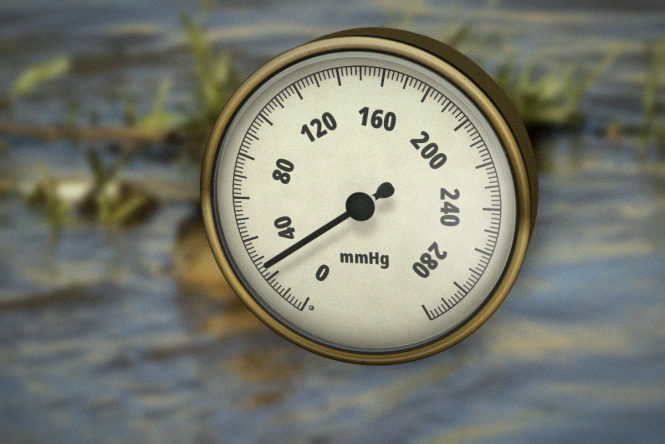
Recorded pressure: 26 (mmHg)
